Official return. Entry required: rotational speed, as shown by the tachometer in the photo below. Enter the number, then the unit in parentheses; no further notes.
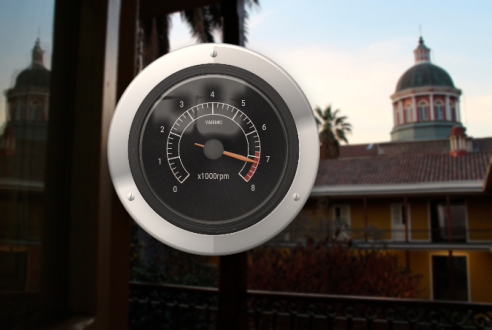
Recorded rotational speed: 7200 (rpm)
